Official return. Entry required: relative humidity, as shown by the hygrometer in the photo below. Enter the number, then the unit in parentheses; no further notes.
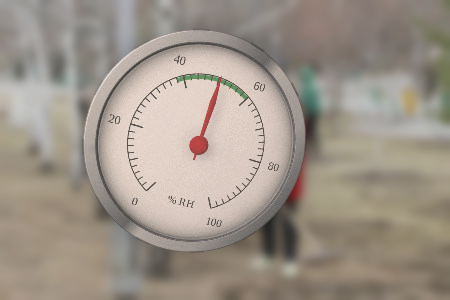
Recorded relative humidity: 50 (%)
